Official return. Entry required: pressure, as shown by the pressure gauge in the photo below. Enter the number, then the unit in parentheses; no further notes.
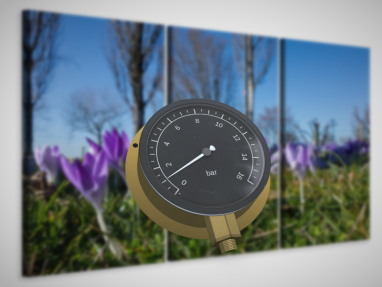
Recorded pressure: 1 (bar)
